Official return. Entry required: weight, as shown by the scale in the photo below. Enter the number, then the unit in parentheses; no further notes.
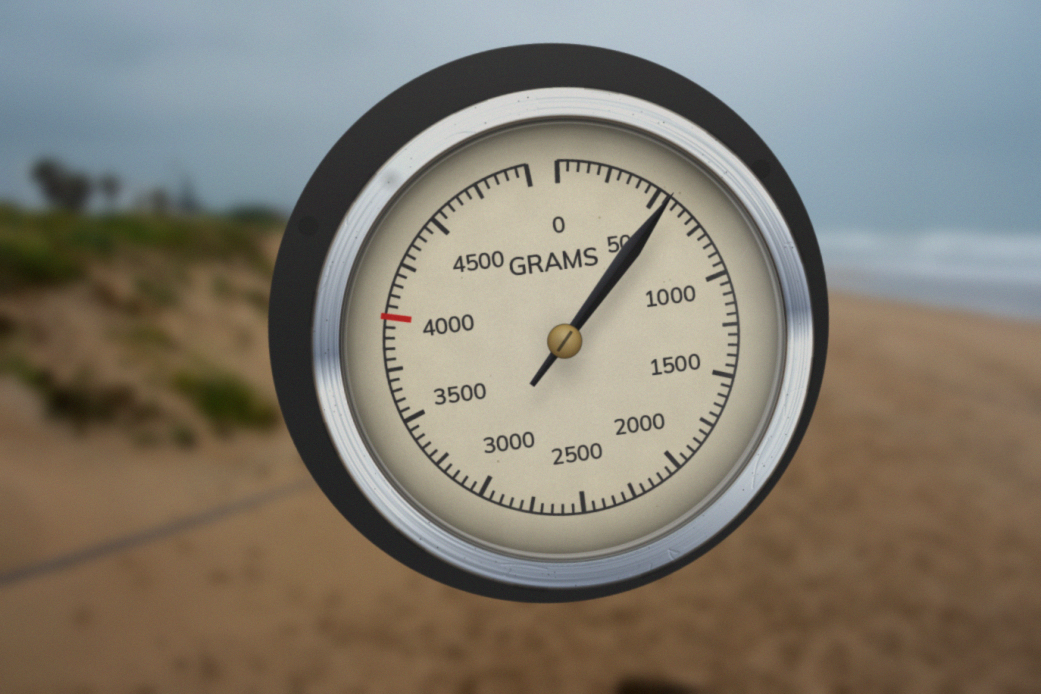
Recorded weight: 550 (g)
